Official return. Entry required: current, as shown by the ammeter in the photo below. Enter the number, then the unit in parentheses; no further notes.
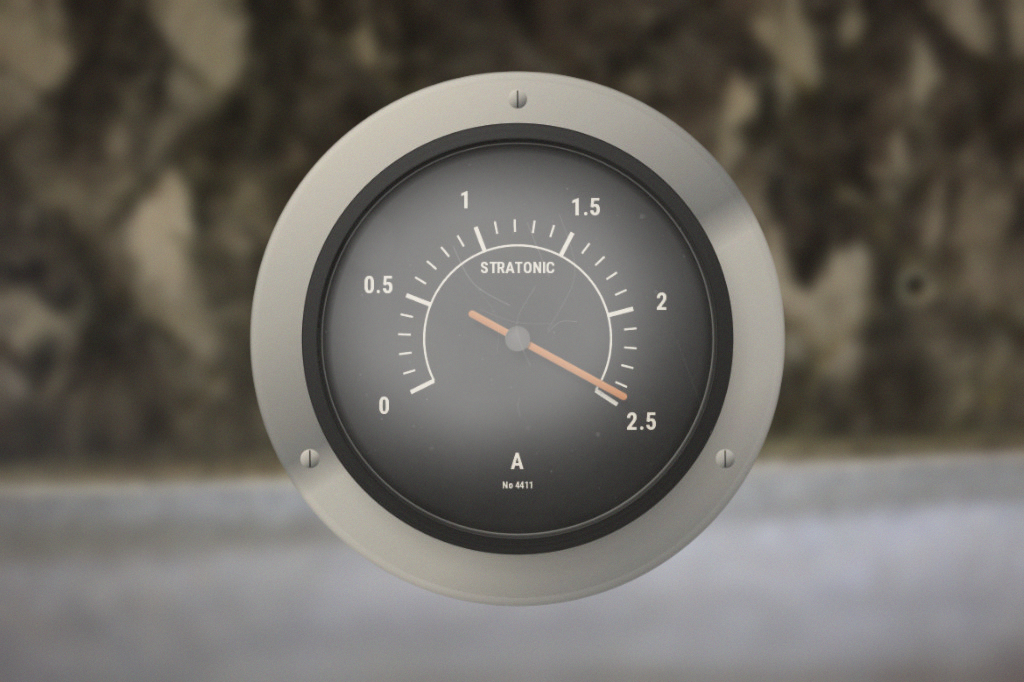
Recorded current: 2.45 (A)
